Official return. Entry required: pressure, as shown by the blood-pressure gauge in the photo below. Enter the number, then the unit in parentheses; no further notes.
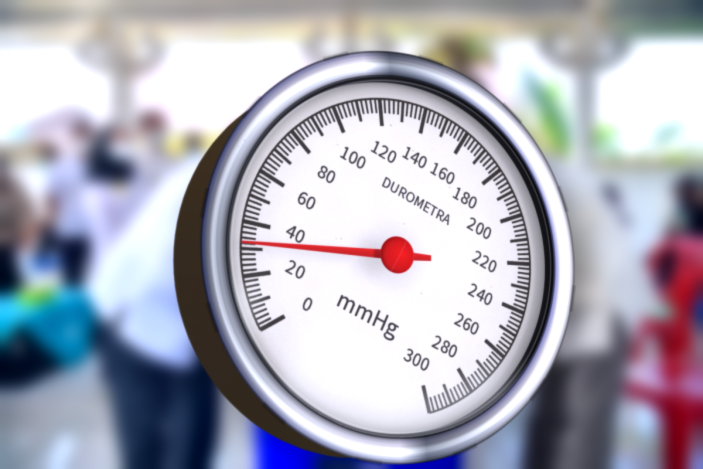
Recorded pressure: 32 (mmHg)
